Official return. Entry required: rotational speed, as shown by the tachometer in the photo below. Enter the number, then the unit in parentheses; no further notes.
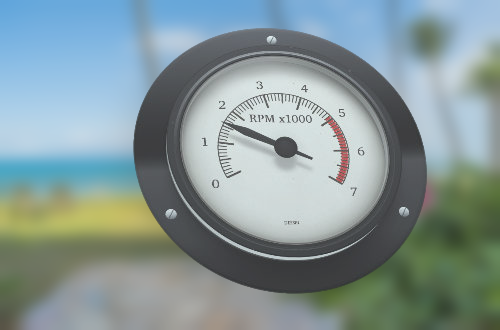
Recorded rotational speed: 1500 (rpm)
